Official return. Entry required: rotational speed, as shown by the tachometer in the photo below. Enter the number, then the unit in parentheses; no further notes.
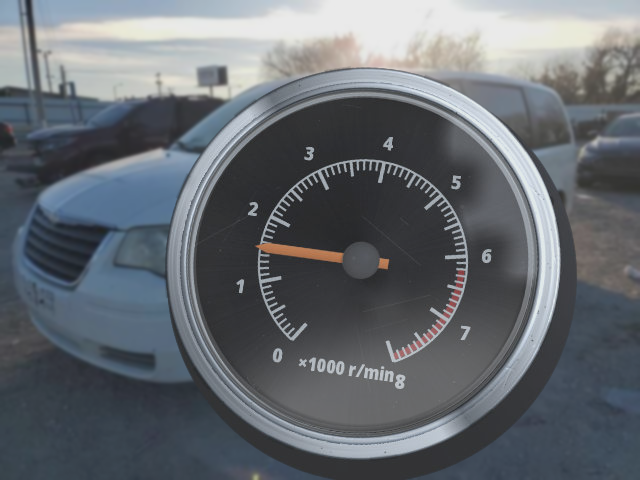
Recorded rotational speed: 1500 (rpm)
